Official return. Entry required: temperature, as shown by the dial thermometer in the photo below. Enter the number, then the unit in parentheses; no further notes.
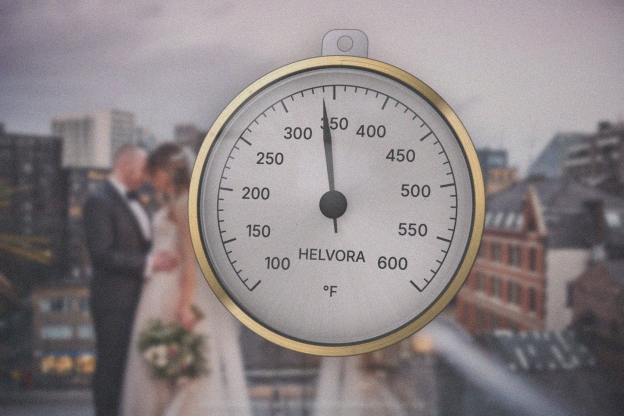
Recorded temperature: 340 (°F)
